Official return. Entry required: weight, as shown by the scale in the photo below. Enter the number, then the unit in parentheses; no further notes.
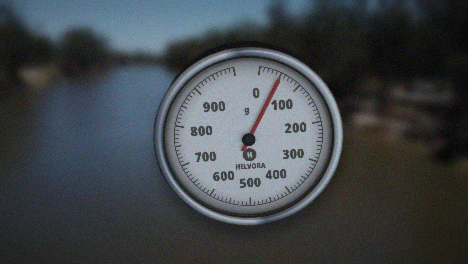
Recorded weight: 50 (g)
